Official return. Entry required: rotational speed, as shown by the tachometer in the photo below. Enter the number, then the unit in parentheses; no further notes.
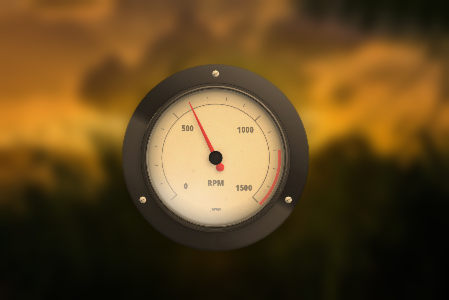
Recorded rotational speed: 600 (rpm)
